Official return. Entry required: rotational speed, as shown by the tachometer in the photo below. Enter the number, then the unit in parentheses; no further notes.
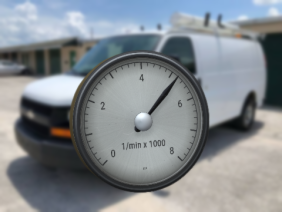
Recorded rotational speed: 5200 (rpm)
